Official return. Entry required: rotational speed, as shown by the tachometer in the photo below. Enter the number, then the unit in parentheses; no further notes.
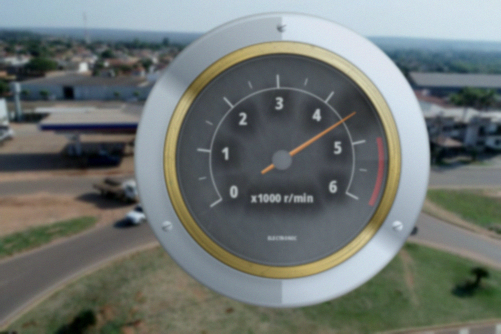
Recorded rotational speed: 4500 (rpm)
